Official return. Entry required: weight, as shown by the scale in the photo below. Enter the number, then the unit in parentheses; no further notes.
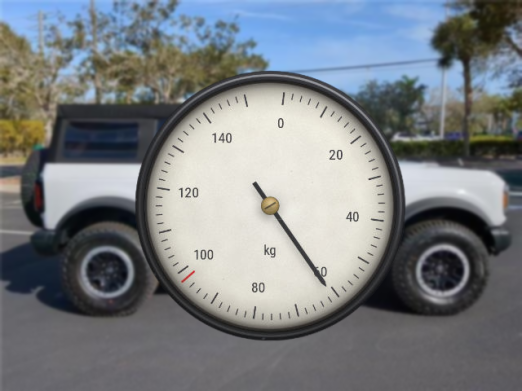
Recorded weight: 61 (kg)
